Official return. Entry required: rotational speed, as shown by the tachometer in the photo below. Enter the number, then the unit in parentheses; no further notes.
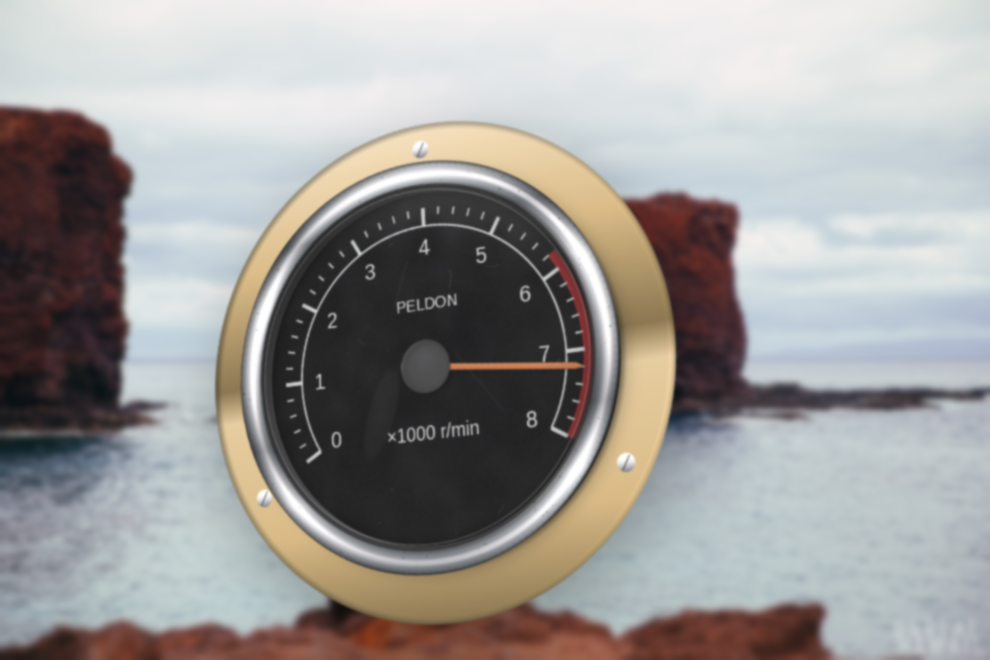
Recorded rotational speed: 7200 (rpm)
